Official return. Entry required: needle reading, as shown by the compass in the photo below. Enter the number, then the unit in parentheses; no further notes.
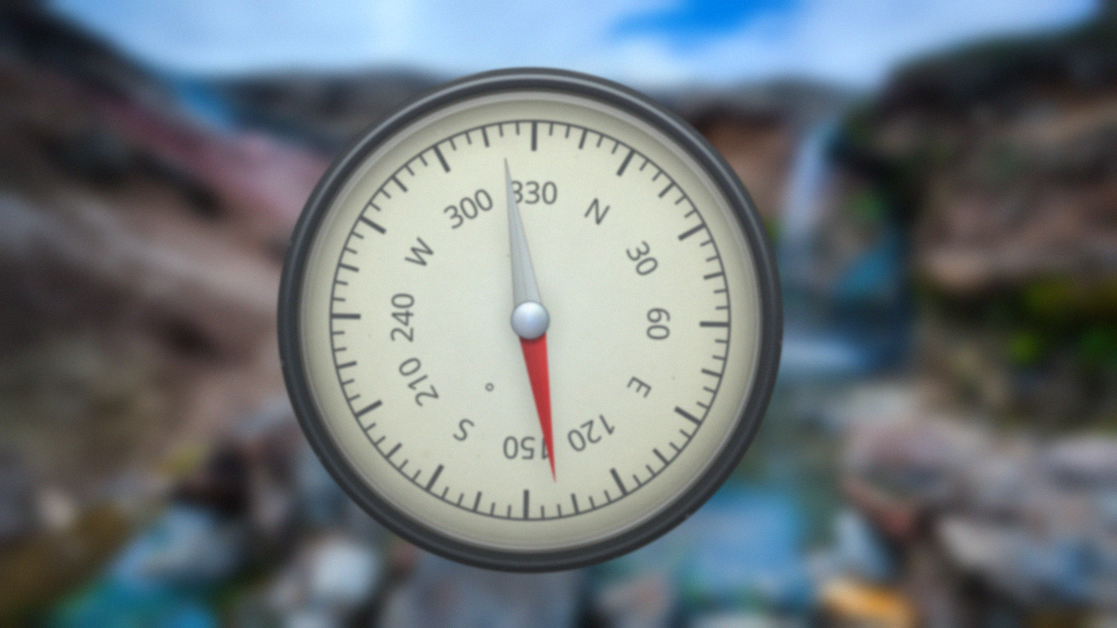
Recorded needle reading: 140 (°)
